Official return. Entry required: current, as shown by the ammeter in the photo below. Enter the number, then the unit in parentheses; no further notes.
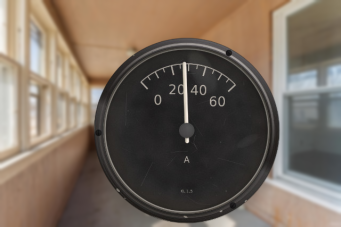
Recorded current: 27.5 (A)
